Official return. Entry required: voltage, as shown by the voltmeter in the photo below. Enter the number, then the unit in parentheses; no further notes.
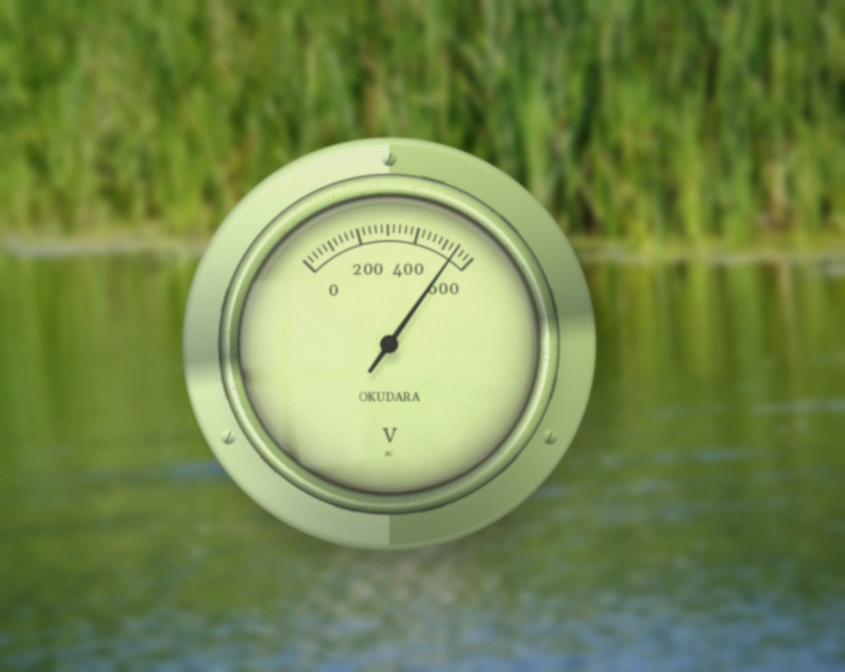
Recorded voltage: 540 (V)
